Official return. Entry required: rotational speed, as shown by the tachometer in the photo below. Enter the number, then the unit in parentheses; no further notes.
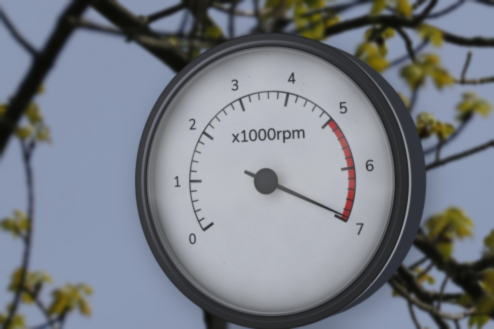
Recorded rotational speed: 6900 (rpm)
